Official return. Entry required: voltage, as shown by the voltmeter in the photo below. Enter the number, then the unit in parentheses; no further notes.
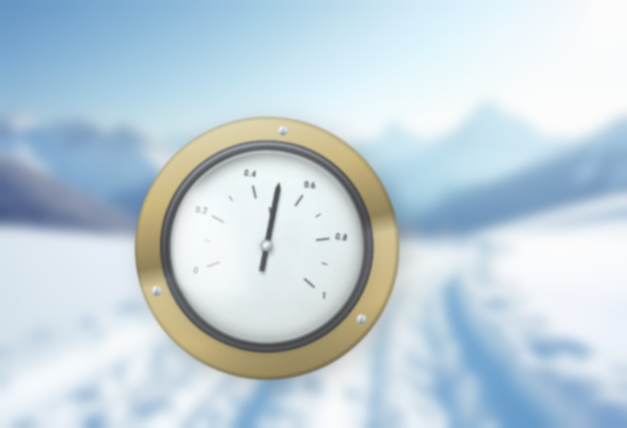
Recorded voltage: 0.5 (V)
